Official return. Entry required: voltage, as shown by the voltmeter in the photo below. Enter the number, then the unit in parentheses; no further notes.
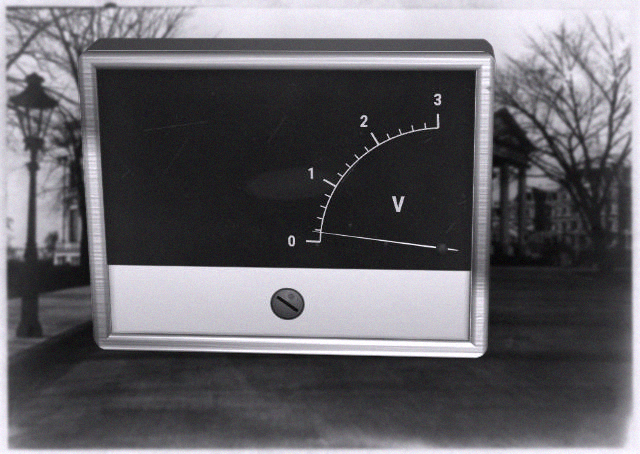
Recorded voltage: 0.2 (V)
